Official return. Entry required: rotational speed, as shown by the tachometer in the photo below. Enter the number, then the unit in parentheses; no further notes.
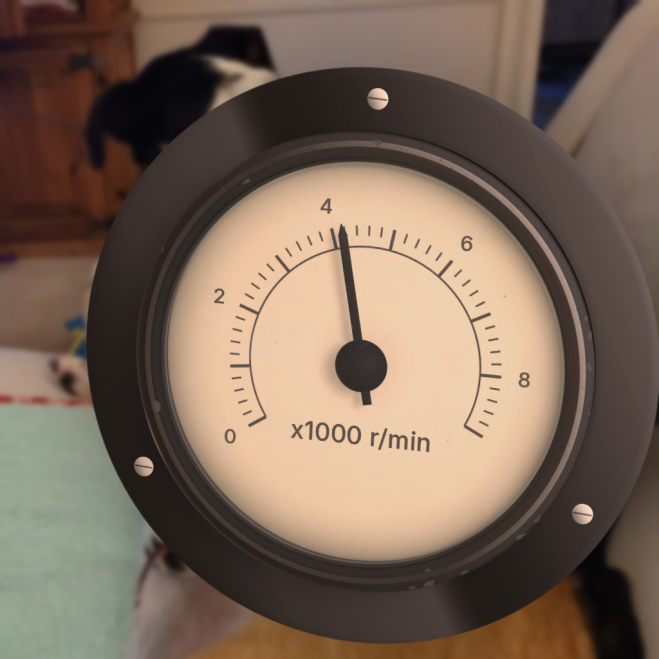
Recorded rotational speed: 4200 (rpm)
